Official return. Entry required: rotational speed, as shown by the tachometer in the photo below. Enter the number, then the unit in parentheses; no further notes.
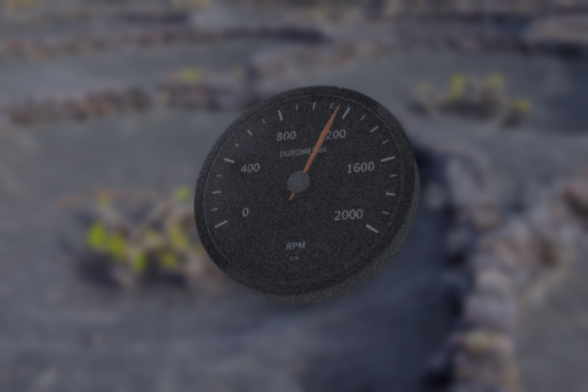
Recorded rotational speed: 1150 (rpm)
